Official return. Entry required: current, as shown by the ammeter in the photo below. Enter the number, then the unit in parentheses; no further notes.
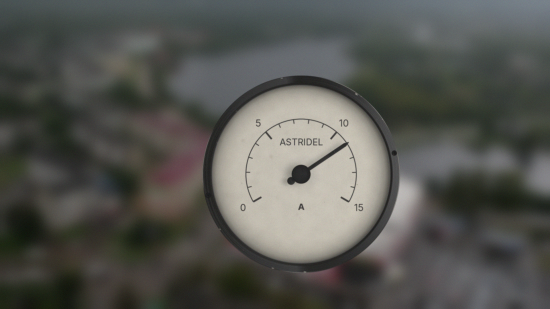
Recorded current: 11 (A)
